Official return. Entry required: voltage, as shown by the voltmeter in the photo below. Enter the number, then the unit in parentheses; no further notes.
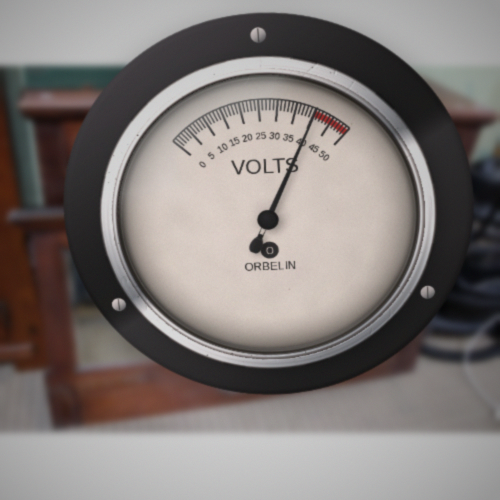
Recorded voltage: 40 (V)
